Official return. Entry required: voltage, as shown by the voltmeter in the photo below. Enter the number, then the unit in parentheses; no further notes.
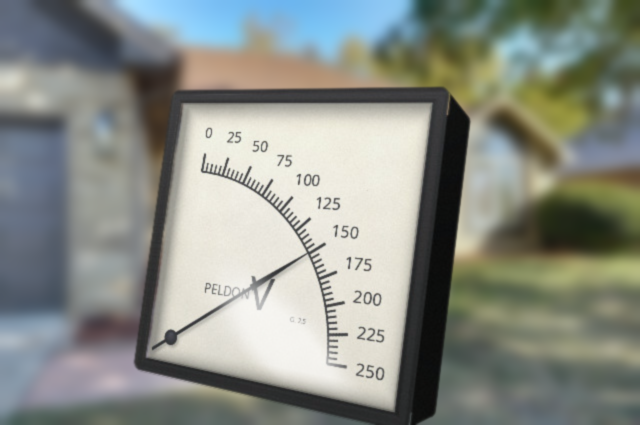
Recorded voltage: 150 (V)
